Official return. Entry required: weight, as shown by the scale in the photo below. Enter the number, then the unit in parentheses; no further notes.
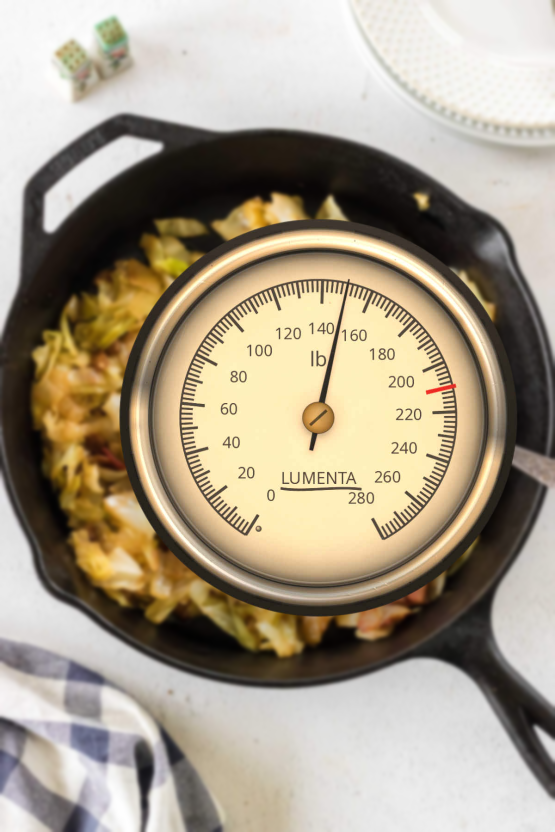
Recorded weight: 150 (lb)
